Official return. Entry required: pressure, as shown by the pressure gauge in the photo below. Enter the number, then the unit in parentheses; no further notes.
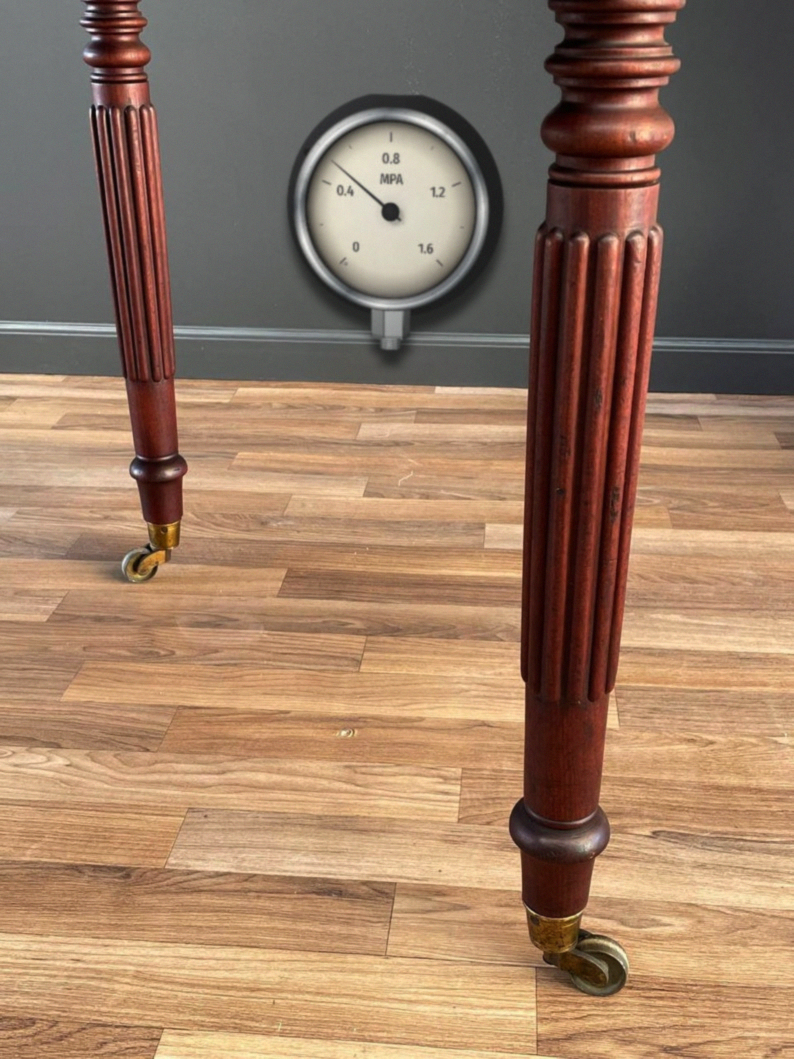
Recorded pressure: 0.5 (MPa)
